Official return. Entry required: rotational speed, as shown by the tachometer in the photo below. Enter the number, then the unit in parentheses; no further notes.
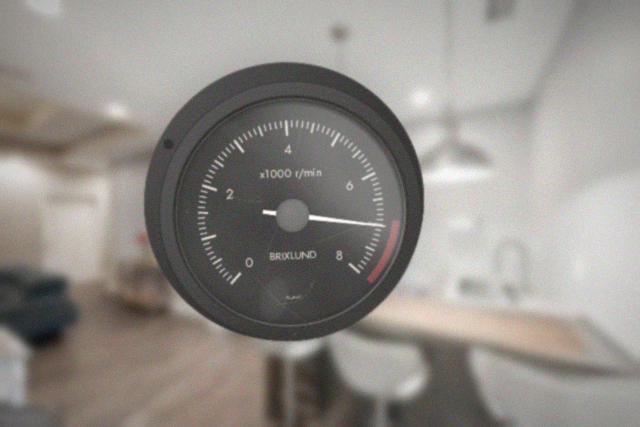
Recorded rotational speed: 7000 (rpm)
